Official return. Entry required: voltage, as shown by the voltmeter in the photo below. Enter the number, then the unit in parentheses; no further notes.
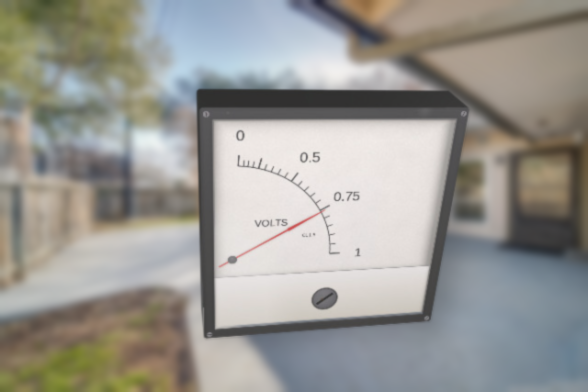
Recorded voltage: 0.75 (V)
